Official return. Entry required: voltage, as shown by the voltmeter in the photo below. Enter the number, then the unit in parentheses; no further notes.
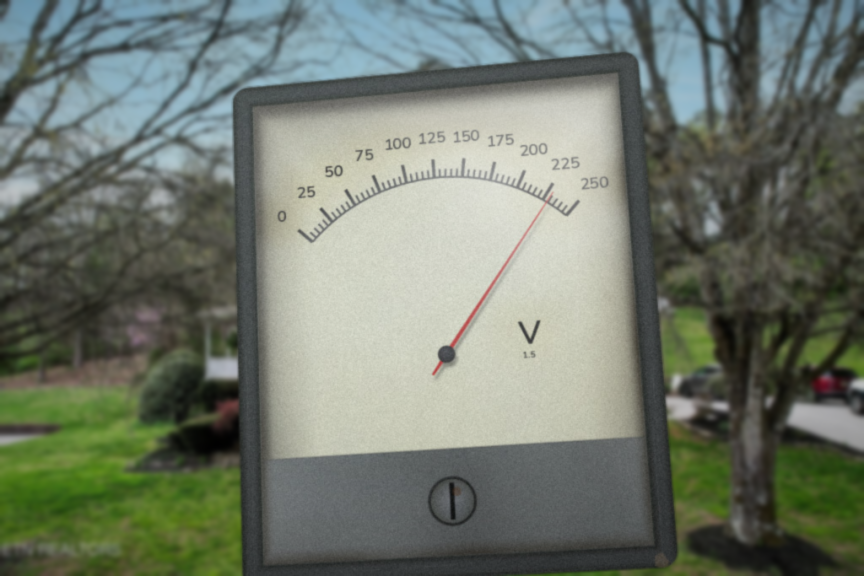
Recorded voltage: 230 (V)
